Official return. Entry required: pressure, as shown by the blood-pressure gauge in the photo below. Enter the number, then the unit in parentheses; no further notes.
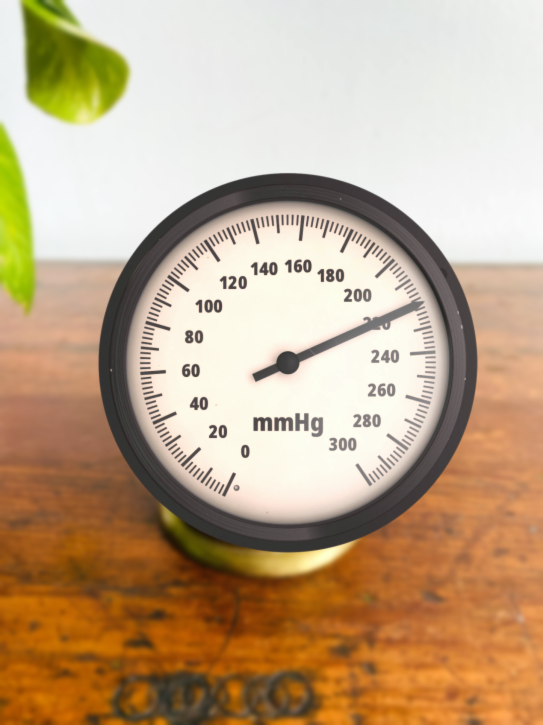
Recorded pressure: 220 (mmHg)
